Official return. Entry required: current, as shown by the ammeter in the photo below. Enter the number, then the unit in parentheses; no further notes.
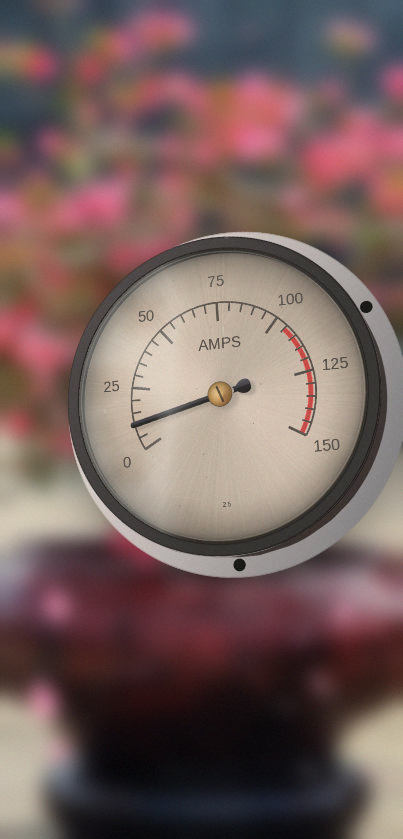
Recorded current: 10 (A)
